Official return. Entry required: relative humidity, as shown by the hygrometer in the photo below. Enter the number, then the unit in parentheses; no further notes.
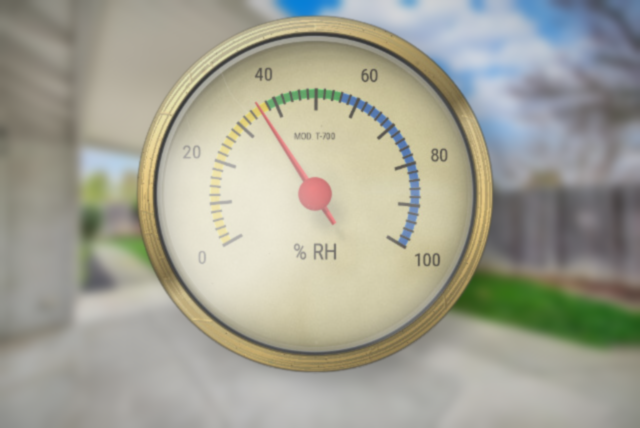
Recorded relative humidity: 36 (%)
